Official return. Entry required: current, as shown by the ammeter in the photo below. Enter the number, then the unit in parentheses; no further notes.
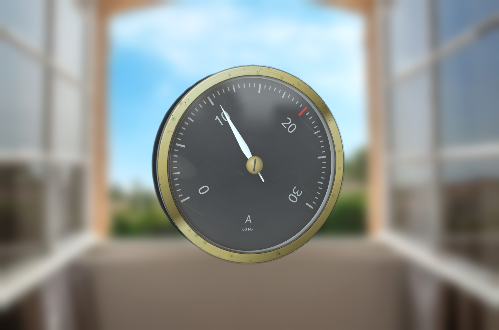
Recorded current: 10.5 (A)
